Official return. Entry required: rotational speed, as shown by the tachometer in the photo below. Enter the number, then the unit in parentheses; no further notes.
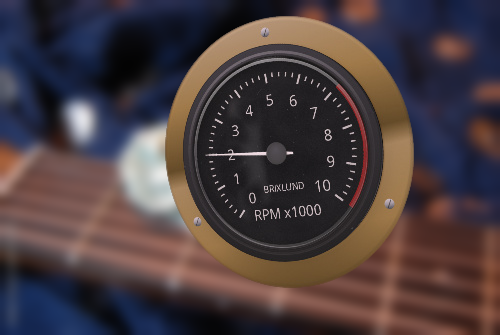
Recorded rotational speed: 2000 (rpm)
